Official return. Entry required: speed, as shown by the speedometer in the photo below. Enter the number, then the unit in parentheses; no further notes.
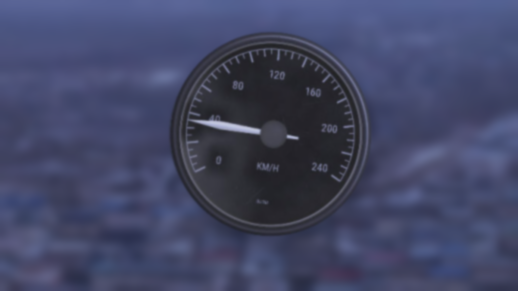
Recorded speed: 35 (km/h)
